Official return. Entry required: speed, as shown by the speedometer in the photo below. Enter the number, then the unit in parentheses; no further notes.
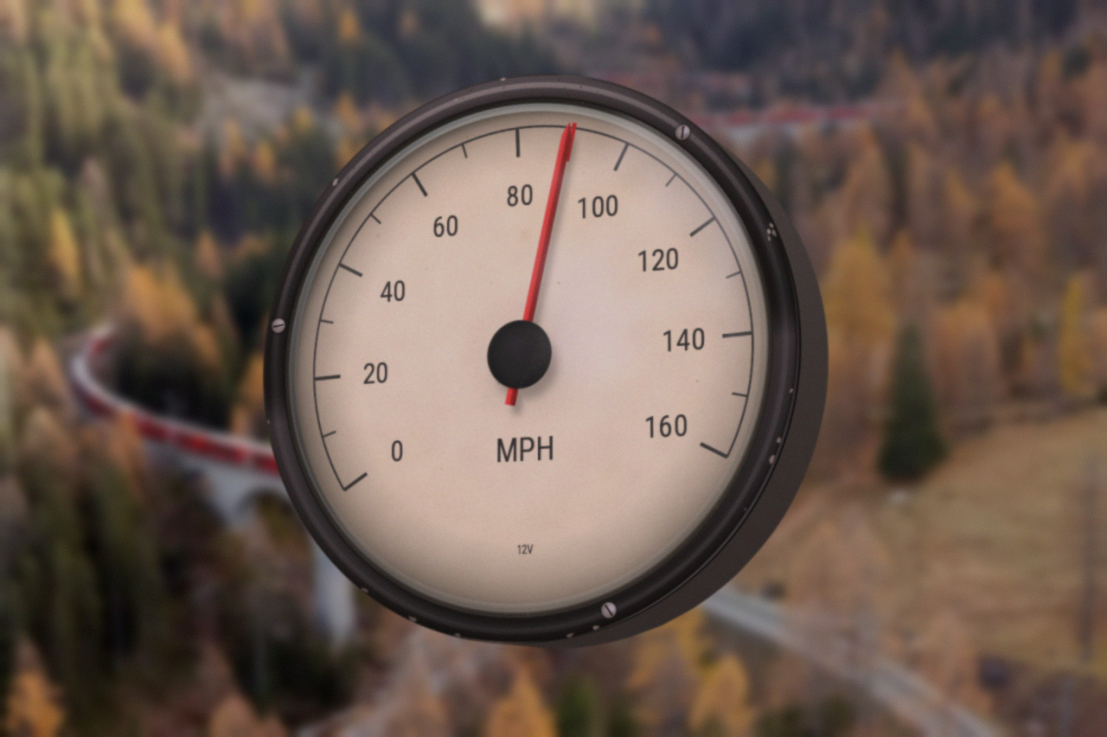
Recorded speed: 90 (mph)
